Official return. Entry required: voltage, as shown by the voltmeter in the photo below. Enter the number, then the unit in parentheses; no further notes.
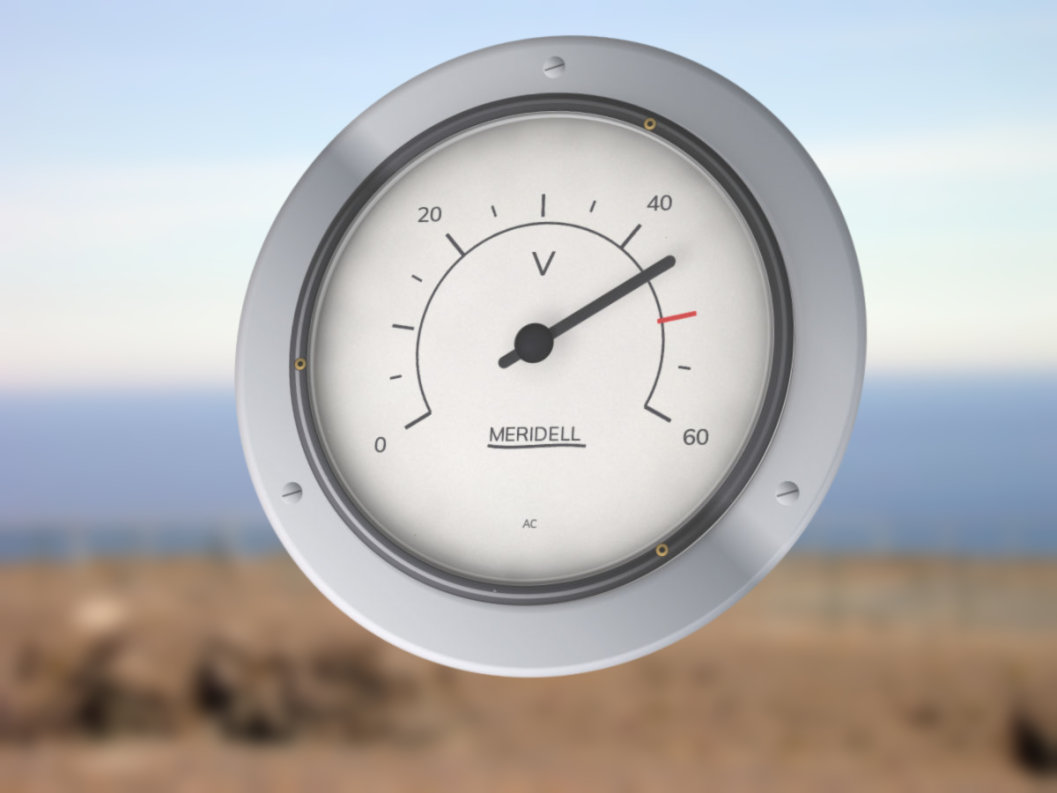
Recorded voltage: 45 (V)
